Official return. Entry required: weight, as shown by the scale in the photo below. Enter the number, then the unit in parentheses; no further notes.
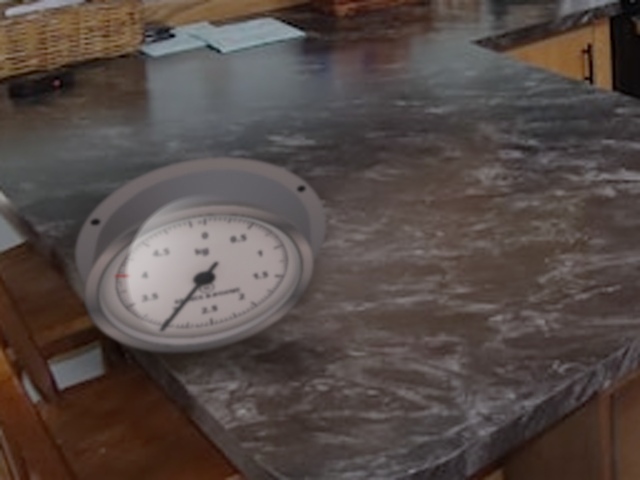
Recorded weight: 3 (kg)
